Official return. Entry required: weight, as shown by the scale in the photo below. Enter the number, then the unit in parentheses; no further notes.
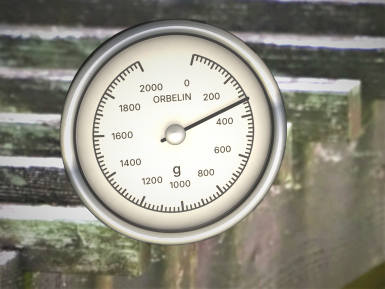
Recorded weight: 320 (g)
